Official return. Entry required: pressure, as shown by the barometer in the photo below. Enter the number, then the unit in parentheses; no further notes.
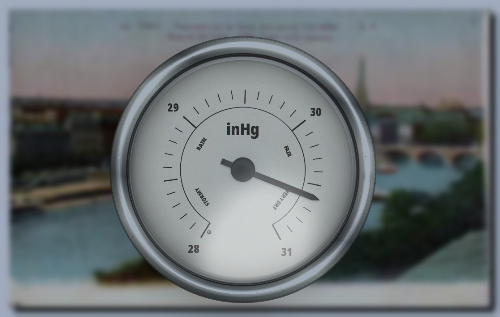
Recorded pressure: 30.6 (inHg)
